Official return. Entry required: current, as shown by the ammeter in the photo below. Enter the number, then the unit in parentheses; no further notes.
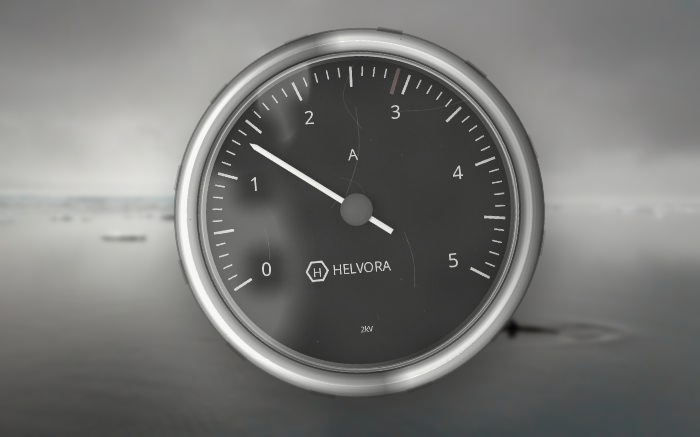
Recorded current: 1.35 (A)
